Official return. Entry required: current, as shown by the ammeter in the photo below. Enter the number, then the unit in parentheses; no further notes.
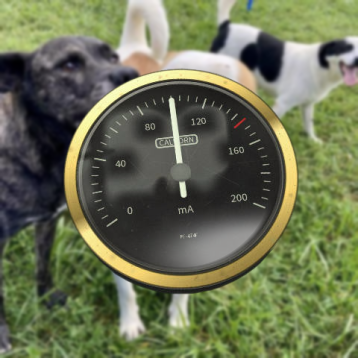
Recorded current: 100 (mA)
